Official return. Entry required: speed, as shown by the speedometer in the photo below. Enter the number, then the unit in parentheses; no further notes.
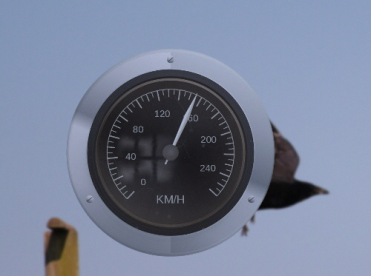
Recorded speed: 155 (km/h)
